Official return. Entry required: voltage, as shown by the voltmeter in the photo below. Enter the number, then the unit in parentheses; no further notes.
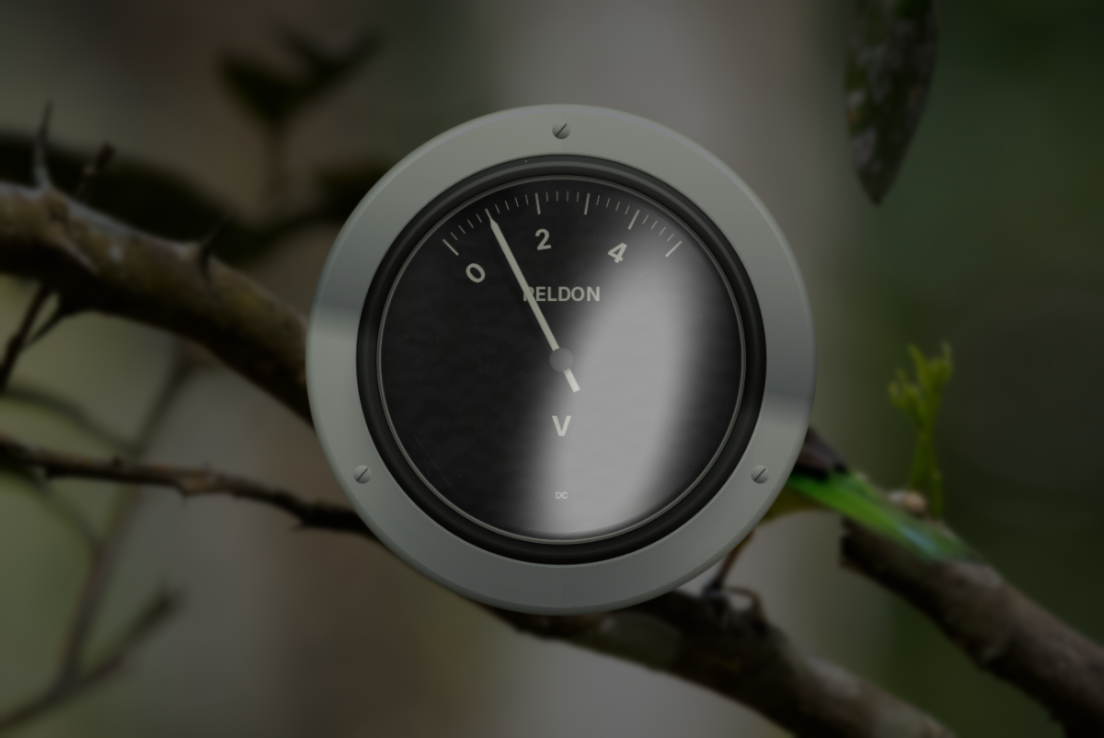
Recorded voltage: 1 (V)
